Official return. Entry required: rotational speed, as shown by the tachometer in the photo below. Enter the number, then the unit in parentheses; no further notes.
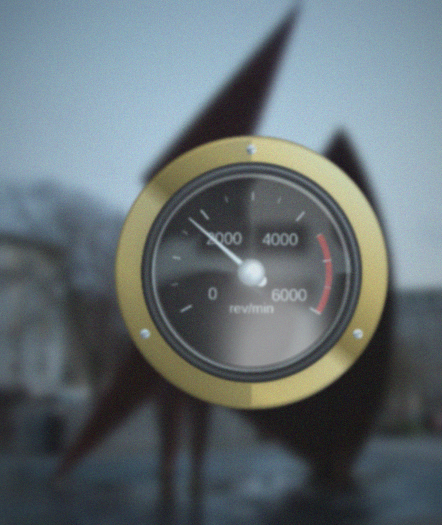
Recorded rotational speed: 1750 (rpm)
